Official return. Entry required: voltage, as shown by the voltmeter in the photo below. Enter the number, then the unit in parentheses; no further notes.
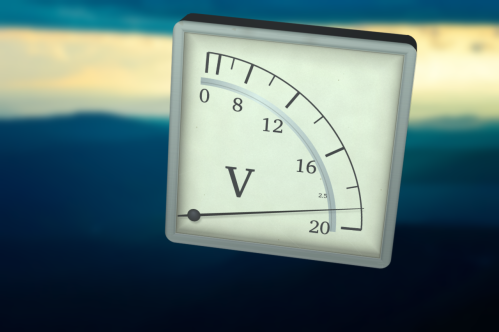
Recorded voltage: 19 (V)
